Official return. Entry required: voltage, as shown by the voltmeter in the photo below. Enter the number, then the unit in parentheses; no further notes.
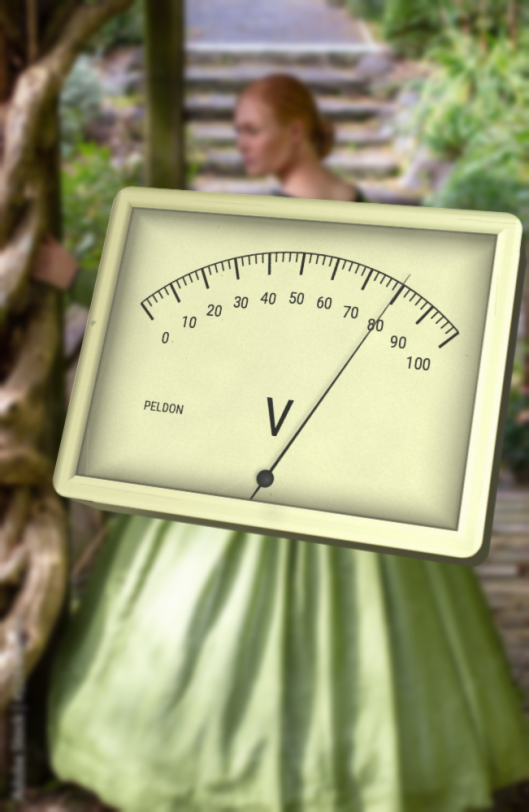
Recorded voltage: 80 (V)
